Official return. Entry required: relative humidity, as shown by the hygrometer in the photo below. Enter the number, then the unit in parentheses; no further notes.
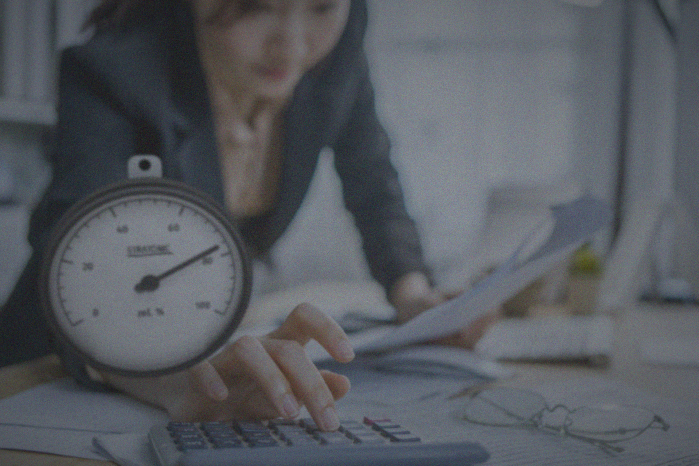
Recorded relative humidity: 76 (%)
